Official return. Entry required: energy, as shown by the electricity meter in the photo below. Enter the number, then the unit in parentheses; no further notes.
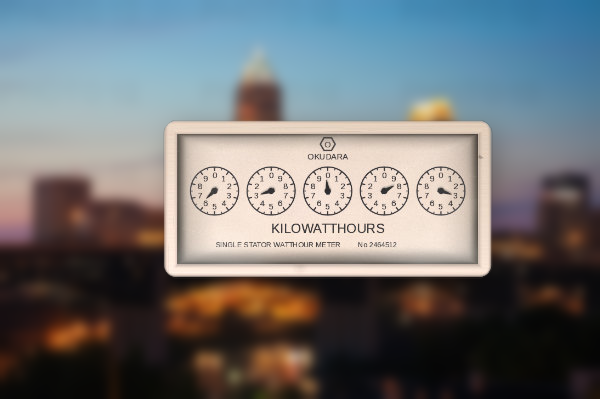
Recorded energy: 62983 (kWh)
